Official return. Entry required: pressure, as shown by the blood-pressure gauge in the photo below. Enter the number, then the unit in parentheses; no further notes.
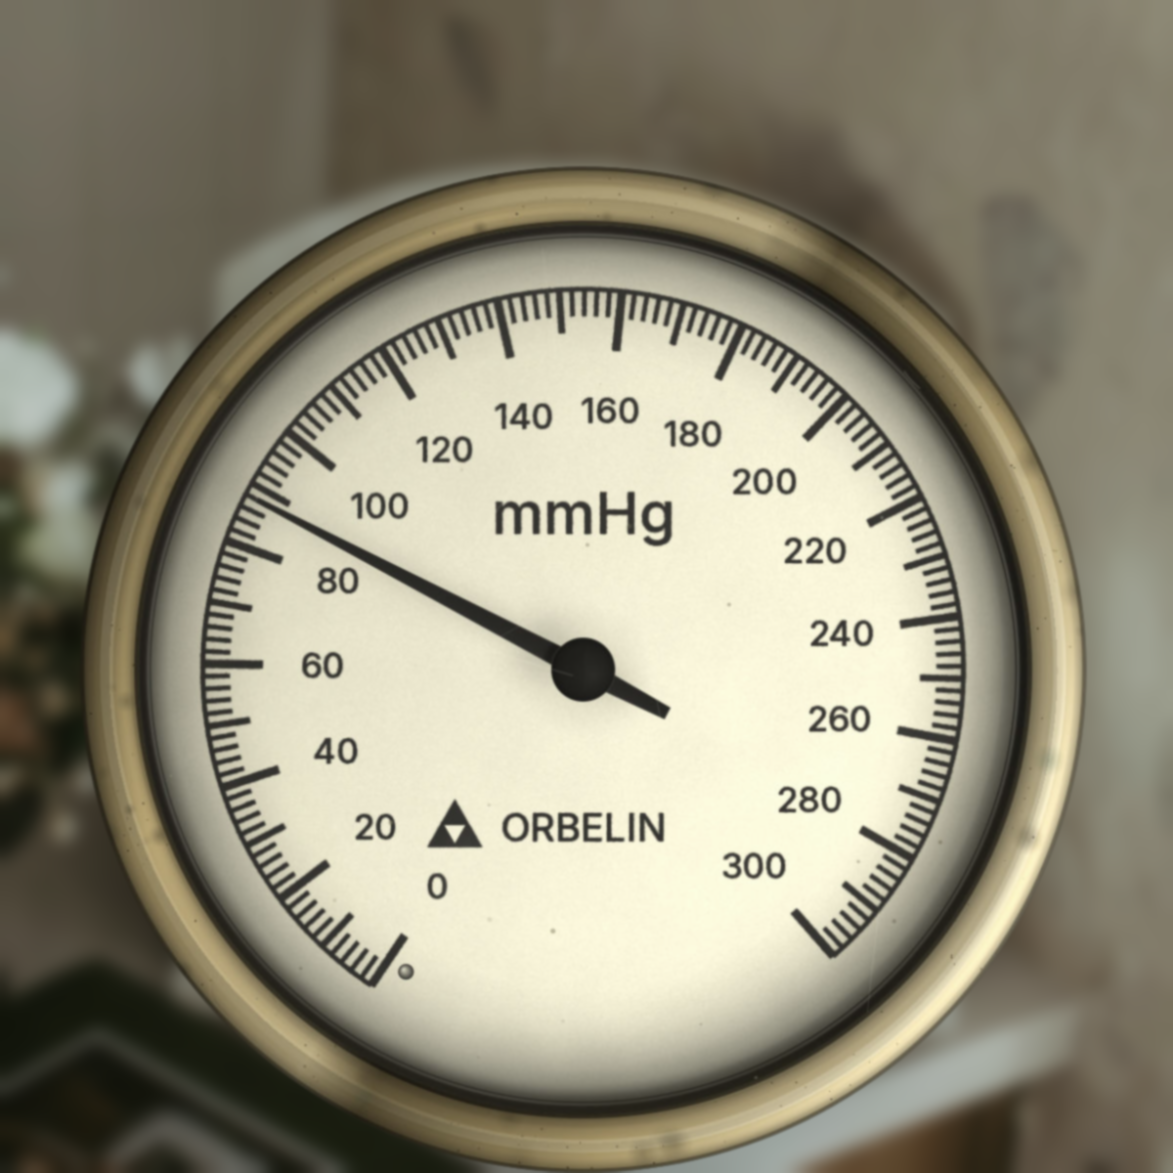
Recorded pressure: 88 (mmHg)
